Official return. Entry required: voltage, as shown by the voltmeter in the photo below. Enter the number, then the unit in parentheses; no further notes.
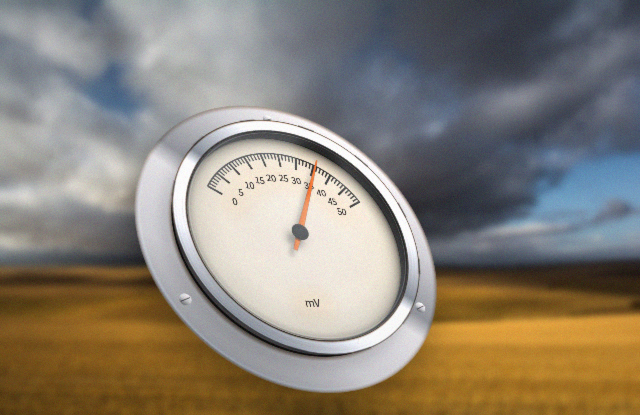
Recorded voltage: 35 (mV)
